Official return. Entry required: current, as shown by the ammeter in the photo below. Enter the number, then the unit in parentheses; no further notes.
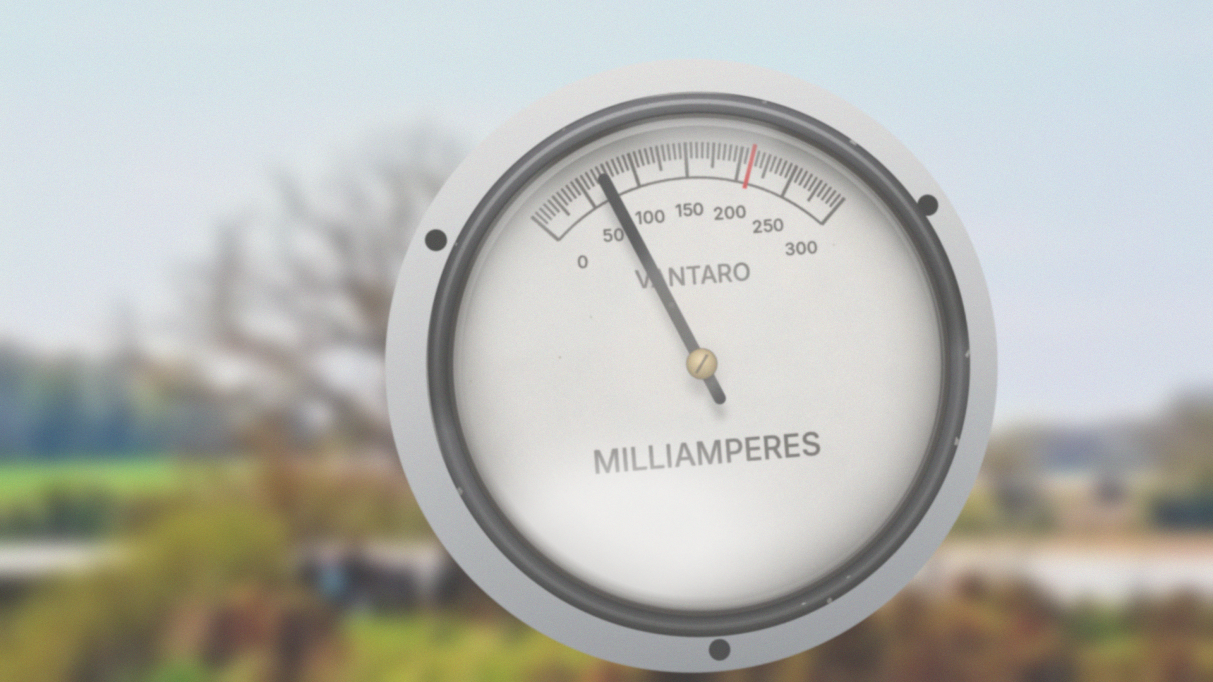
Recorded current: 70 (mA)
